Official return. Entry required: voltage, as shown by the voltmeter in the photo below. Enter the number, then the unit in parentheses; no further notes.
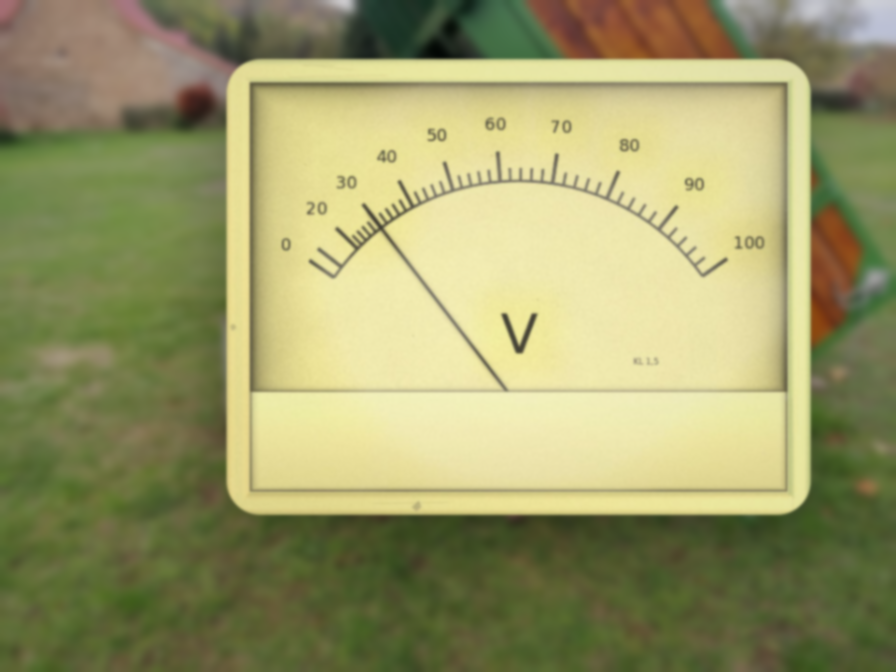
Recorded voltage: 30 (V)
